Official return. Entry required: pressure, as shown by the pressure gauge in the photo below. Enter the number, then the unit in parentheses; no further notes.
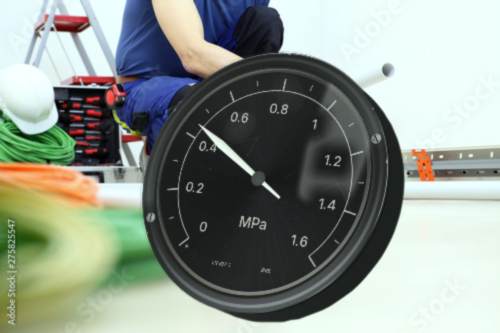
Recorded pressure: 0.45 (MPa)
